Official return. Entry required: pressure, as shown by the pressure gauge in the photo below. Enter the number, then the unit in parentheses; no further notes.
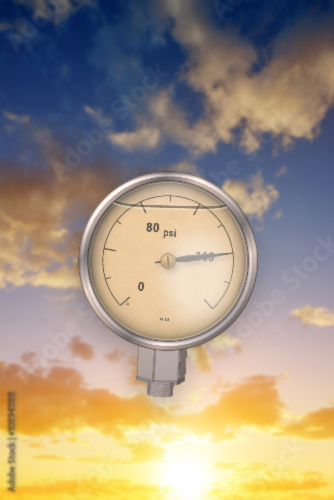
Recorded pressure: 160 (psi)
